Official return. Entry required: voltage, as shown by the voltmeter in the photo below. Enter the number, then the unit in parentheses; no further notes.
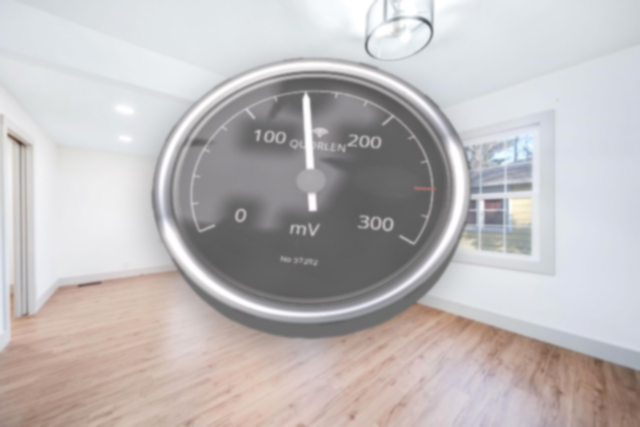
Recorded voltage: 140 (mV)
